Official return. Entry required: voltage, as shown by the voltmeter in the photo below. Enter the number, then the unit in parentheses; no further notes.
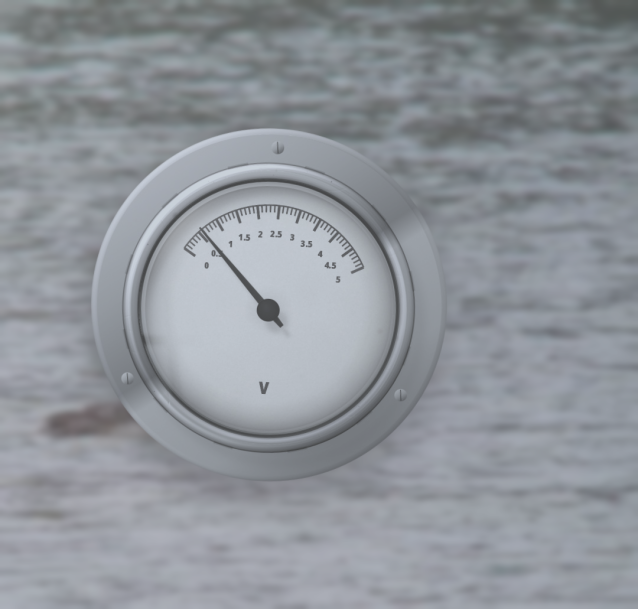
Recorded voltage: 0.6 (V)
